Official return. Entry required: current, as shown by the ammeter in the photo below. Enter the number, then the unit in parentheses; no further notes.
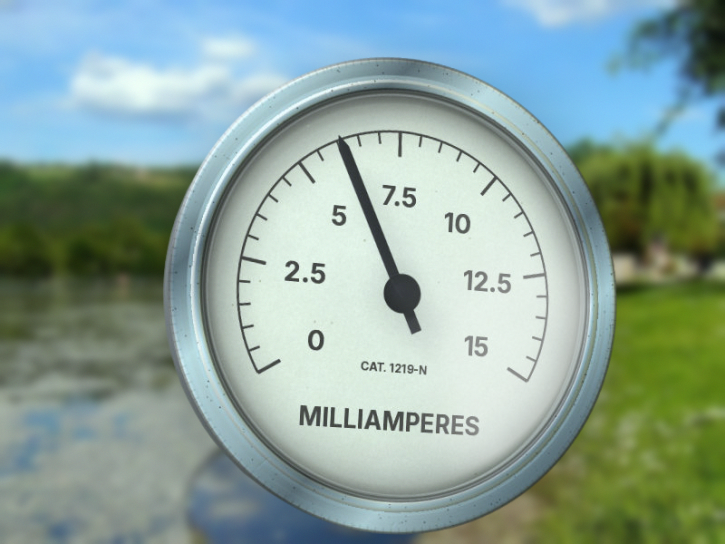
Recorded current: 6 (mA)
